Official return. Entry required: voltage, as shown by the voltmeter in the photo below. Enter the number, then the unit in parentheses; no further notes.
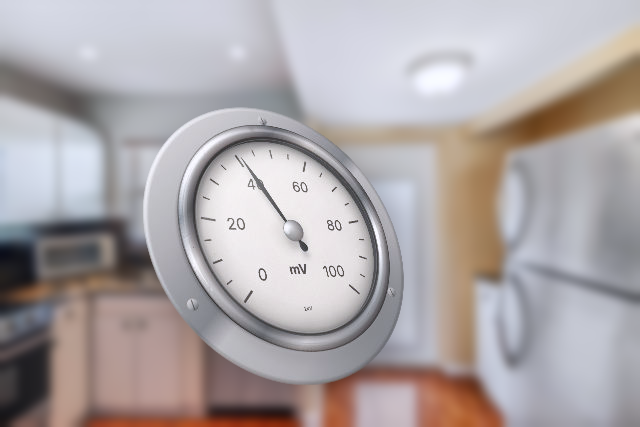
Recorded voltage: 40 (mV)
